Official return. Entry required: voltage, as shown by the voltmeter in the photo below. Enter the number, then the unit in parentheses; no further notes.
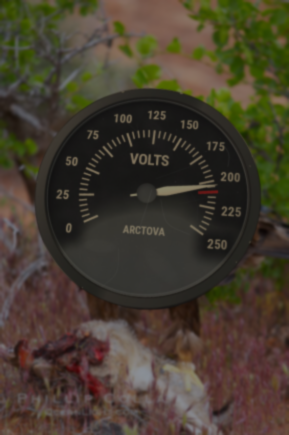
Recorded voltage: 205 (V)
